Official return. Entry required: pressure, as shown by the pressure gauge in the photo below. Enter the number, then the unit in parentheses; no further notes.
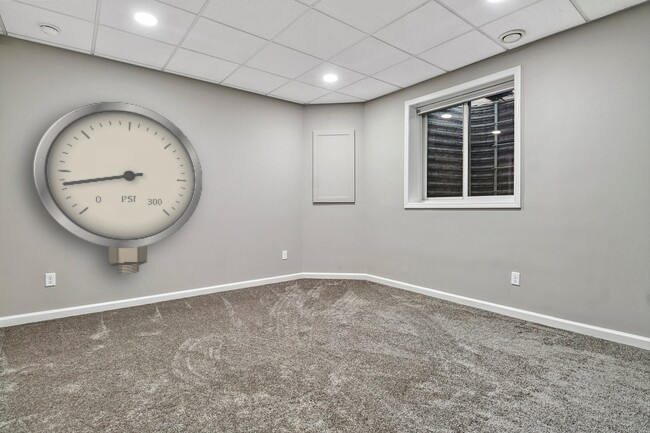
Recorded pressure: 35 (psi)
